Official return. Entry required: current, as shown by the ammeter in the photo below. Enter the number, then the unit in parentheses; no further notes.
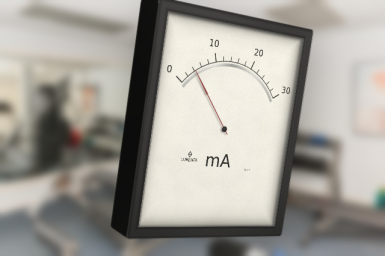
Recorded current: 4 (mA)
